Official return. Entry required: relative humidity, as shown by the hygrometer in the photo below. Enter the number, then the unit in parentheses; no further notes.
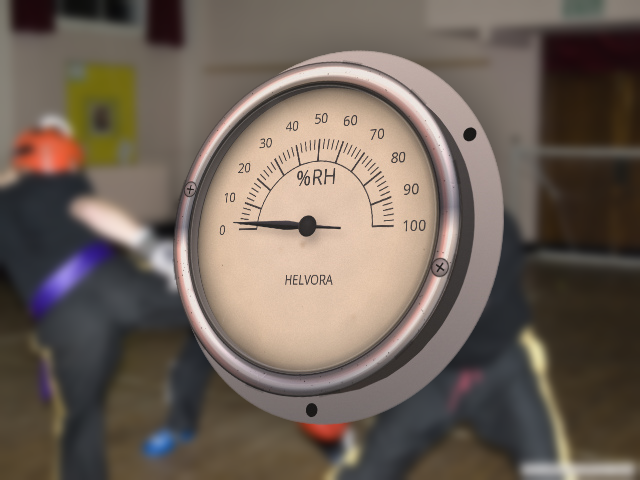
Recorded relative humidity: 2 (%)
